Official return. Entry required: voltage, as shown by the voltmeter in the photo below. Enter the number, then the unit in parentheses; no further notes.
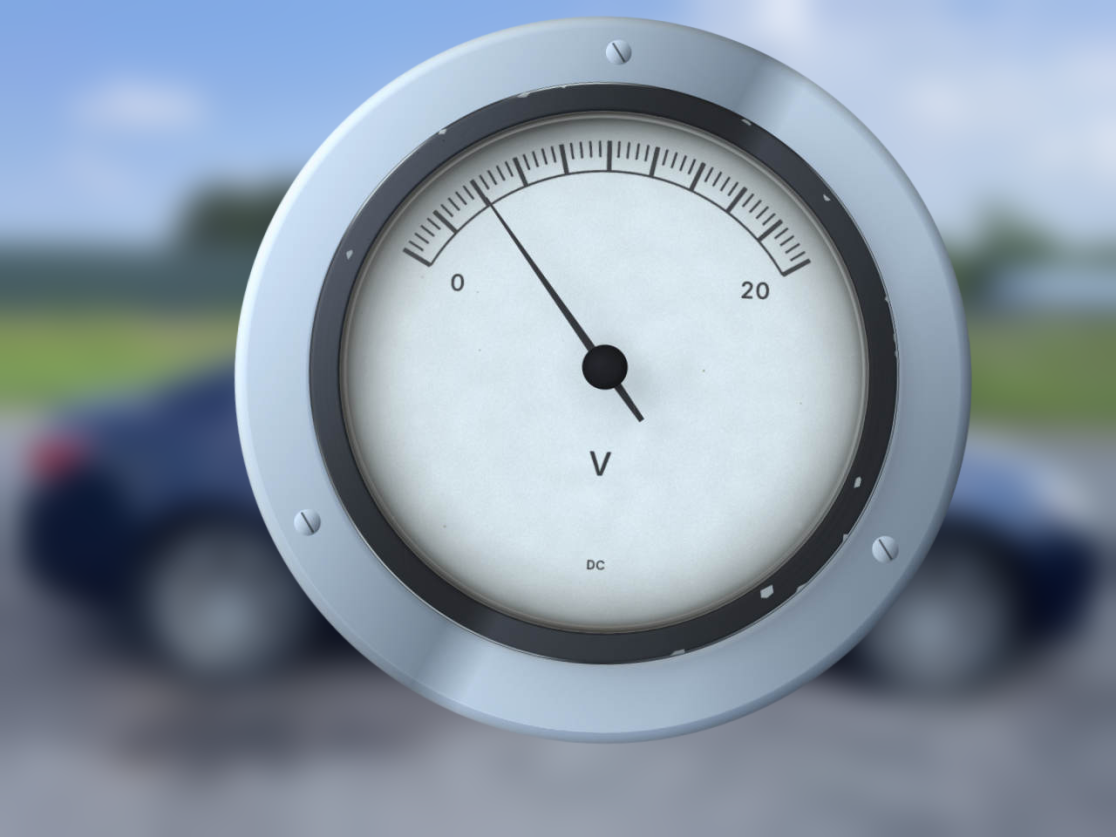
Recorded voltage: 4 (V)
